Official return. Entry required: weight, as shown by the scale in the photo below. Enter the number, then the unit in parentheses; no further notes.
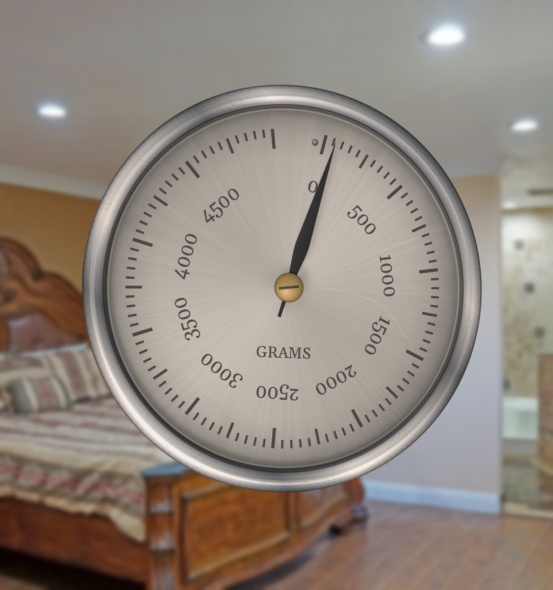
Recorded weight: 50 (g)
